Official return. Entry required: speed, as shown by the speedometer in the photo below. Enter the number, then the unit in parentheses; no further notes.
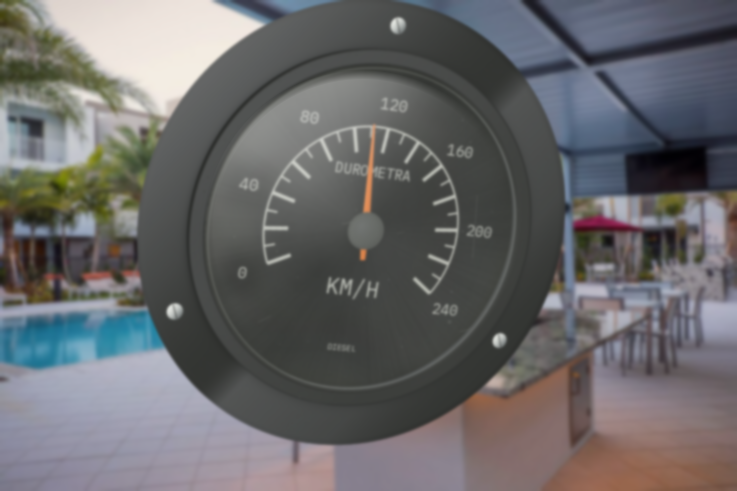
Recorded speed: 110 (km/h)
